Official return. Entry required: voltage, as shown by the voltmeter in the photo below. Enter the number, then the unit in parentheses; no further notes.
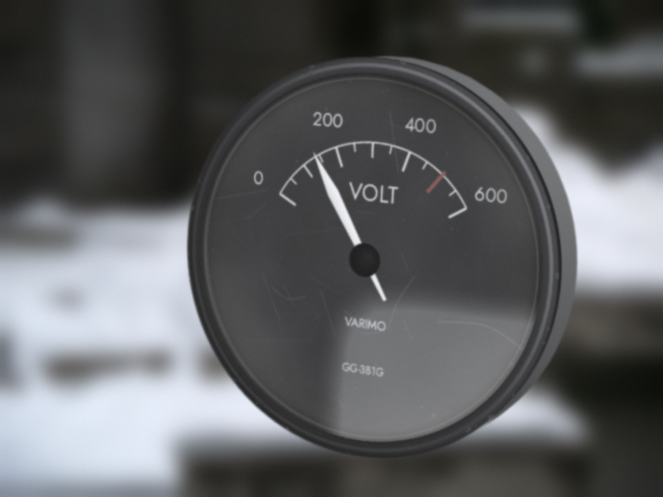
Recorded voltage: 150 (V)
